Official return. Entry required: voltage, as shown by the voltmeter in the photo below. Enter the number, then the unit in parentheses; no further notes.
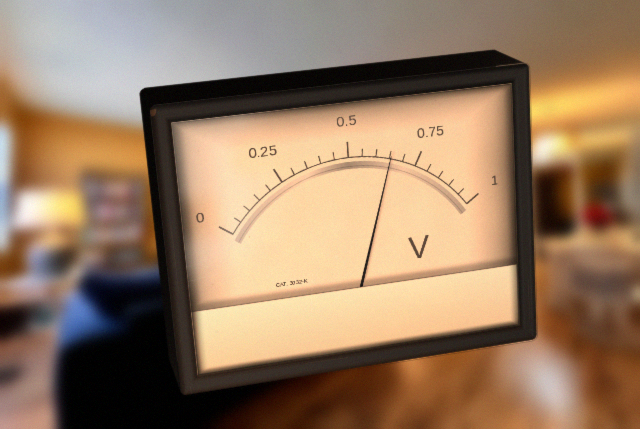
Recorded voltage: 0.65 (V)
